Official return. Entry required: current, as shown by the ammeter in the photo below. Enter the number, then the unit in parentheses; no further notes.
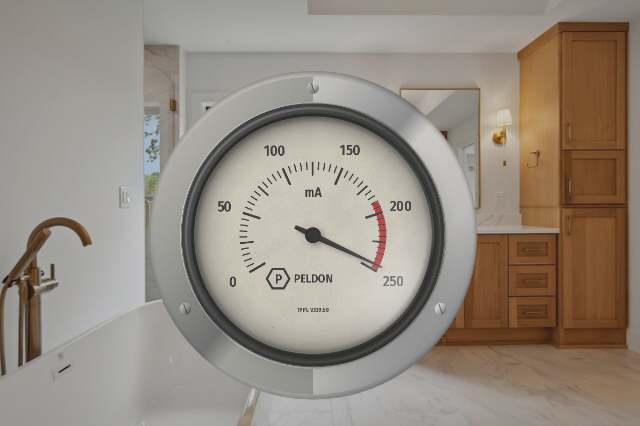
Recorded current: 245 (mA)
